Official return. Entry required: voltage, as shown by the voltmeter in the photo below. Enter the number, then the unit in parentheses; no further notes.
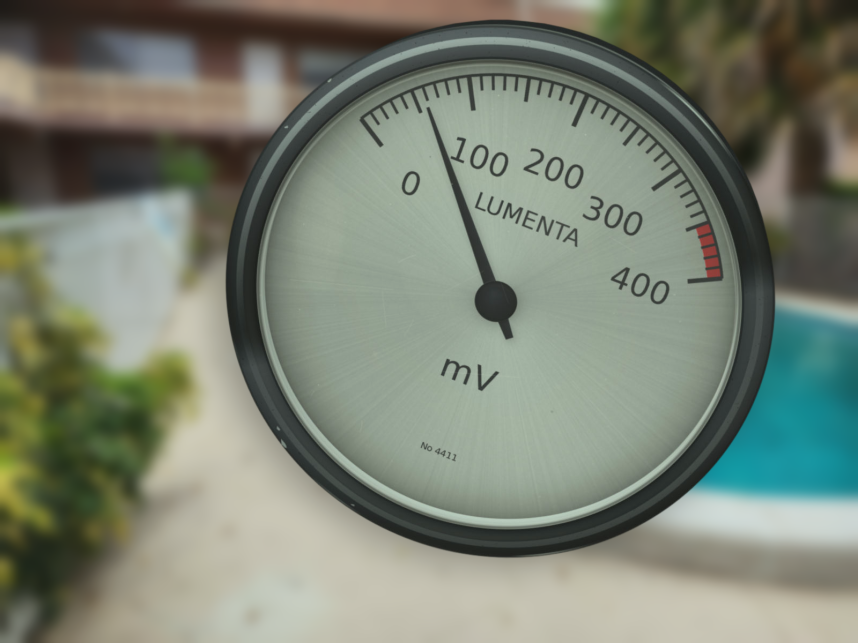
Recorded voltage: 60 (mV)
